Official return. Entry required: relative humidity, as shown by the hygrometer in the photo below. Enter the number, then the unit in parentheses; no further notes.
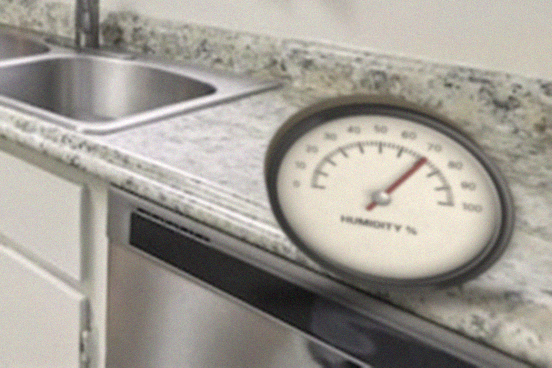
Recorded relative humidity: 70 (%)
